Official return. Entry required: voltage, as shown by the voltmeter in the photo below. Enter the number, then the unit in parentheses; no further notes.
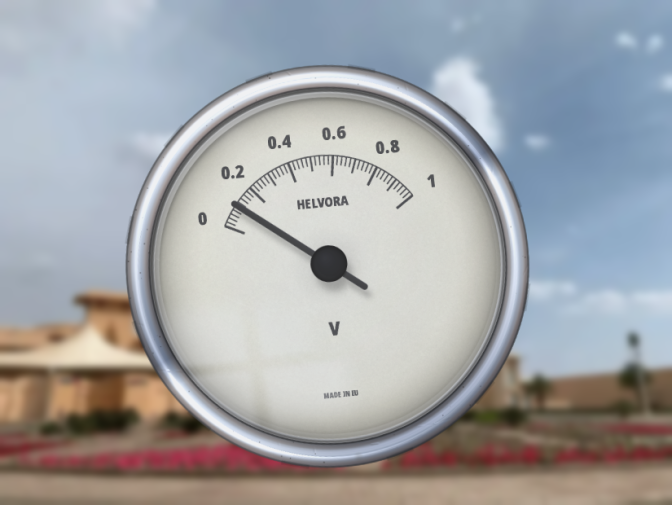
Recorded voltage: 0.1 (V)
